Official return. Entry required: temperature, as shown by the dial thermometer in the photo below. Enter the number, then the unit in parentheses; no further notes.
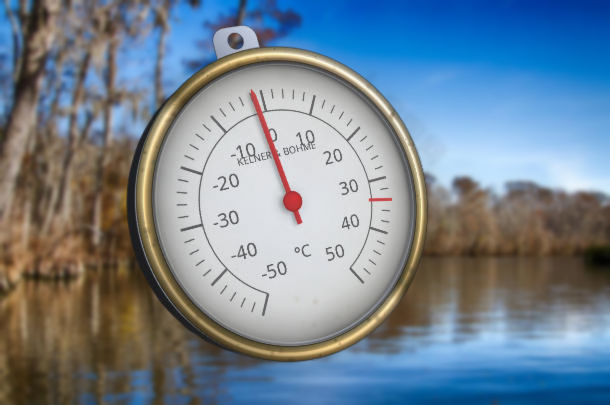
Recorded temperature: -2 (°C)
